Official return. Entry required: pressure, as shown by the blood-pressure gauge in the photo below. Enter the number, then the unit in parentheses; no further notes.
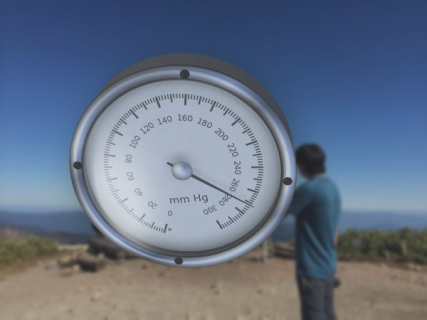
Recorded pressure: 270 (mmHg)
